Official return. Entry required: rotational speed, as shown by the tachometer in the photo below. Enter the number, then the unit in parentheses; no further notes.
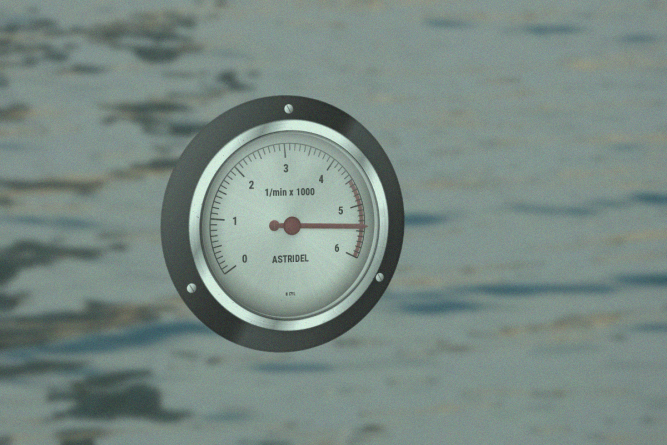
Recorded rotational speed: 5400 (rpm)
